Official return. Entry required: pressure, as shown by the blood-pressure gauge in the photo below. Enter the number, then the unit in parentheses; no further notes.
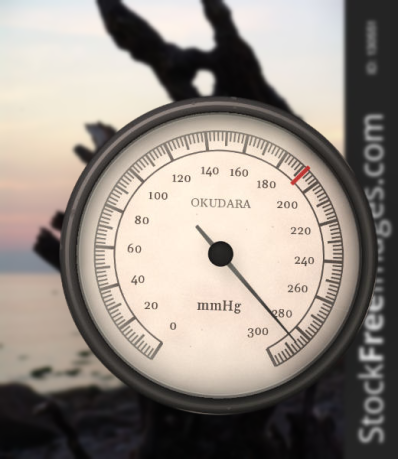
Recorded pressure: 286 (mmHg)
